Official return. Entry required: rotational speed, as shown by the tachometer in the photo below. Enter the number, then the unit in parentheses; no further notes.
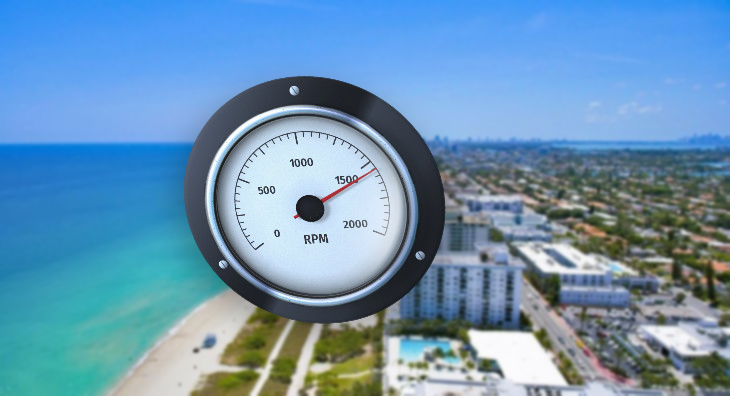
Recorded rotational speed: 1550 (rpm)
